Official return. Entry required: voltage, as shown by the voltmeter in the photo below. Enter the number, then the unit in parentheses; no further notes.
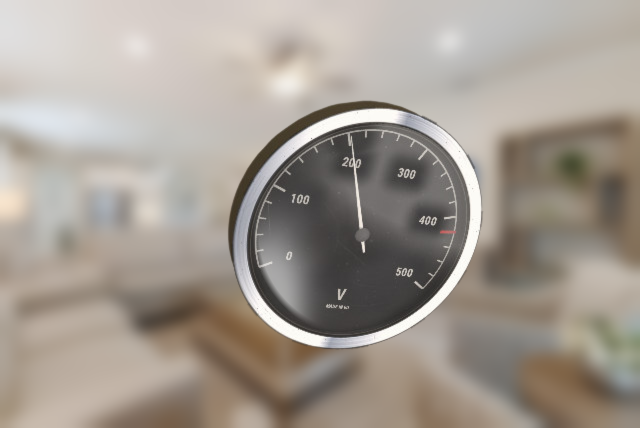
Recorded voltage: 200 (V)
